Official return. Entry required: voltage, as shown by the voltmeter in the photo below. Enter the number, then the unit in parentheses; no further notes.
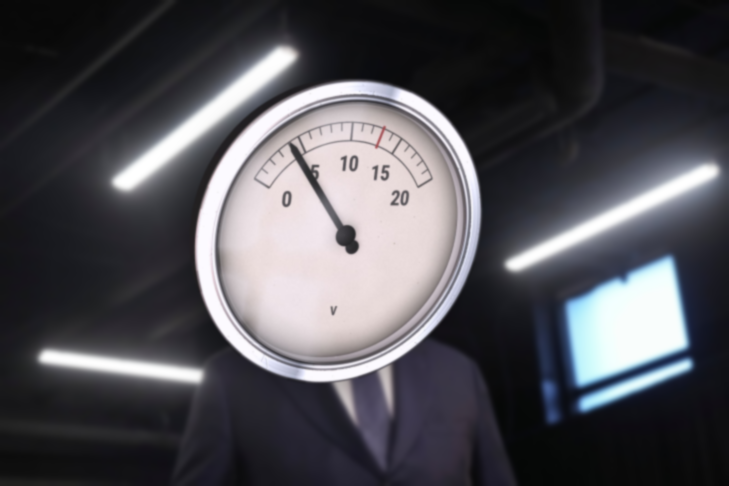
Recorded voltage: 4 (V)
